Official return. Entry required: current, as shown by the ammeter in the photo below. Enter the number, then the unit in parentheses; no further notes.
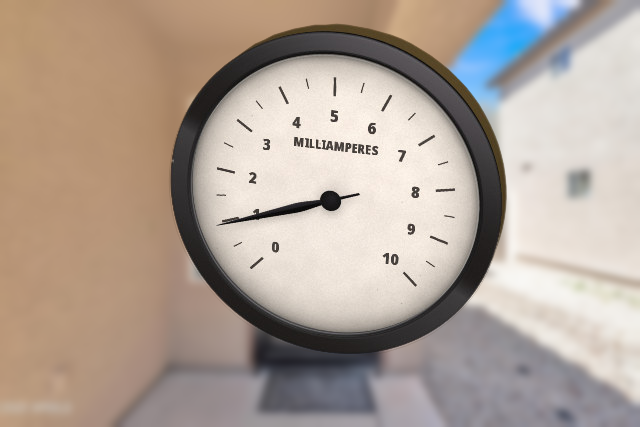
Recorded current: 1 (mA)
